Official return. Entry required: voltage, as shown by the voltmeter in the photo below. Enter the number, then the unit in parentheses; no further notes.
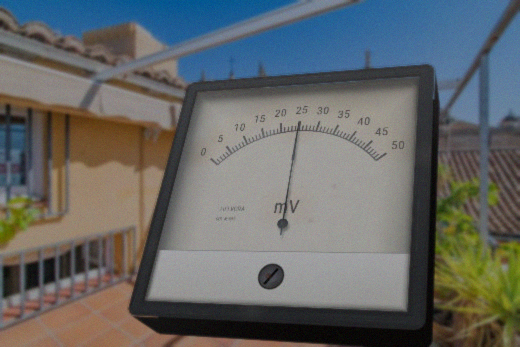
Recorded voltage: 25 (mV)
